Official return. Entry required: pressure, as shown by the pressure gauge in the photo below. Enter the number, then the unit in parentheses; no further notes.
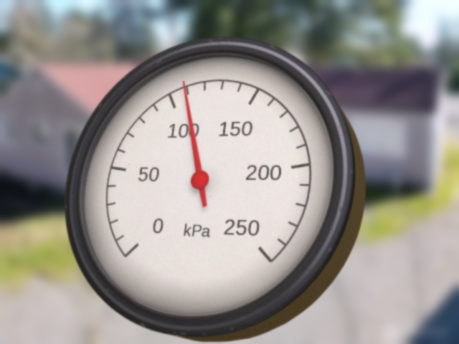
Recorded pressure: 110 (kPa)
